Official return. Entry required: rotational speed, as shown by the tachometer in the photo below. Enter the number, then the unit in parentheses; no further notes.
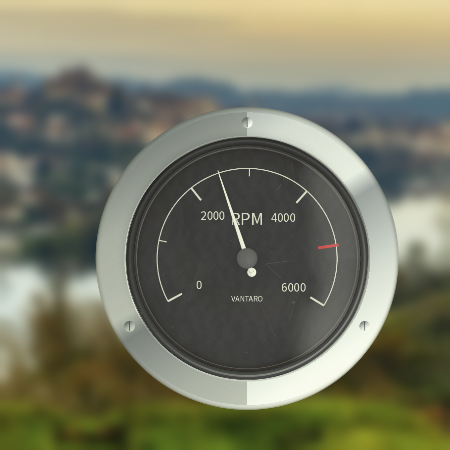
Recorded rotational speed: 2500 (rpm)
